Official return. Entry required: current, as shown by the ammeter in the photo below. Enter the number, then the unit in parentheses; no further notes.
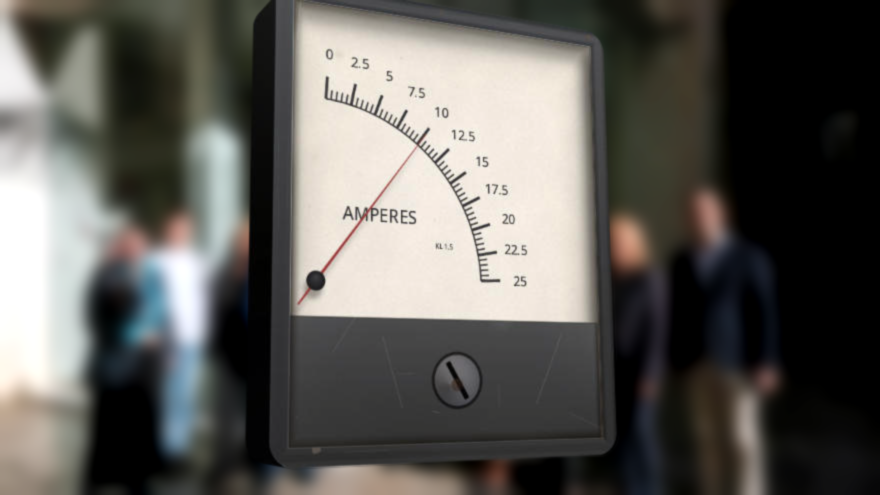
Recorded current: 10 (A)
